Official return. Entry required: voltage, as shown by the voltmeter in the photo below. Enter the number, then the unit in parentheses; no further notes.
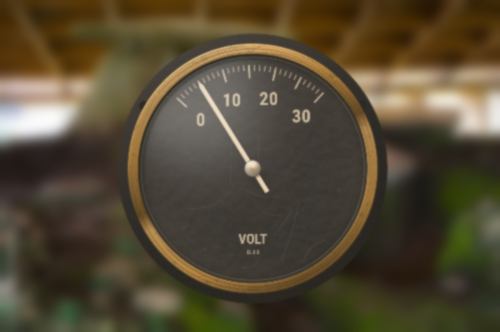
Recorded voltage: 5 (V)
